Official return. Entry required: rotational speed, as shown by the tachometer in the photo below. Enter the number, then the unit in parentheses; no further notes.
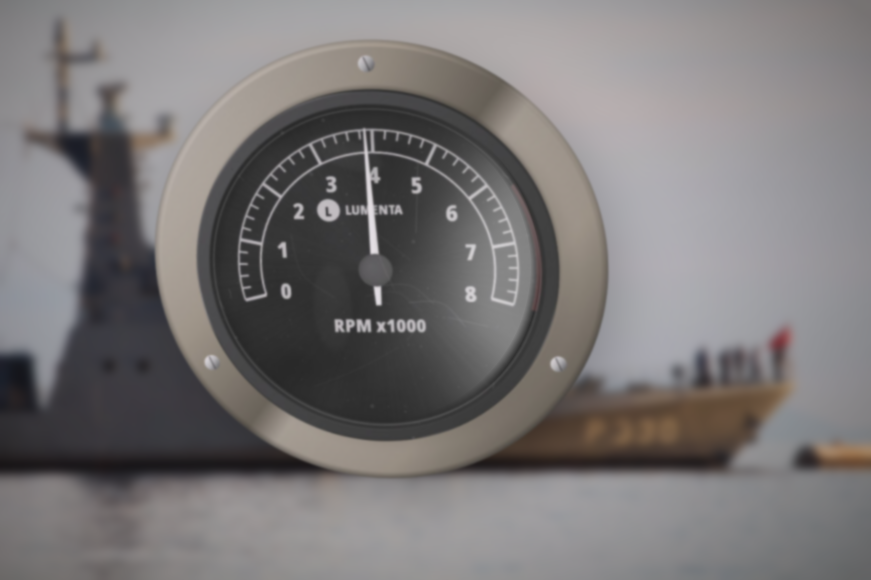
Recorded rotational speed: 3900 (rpm)
